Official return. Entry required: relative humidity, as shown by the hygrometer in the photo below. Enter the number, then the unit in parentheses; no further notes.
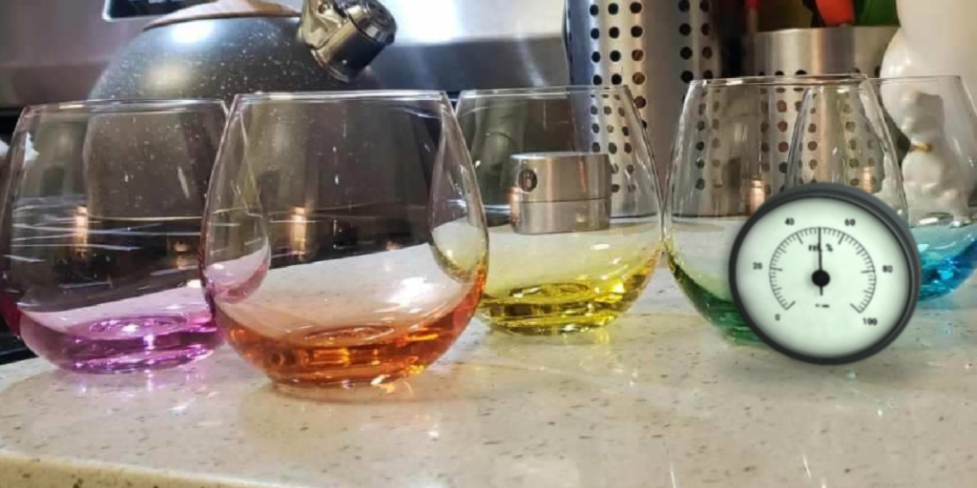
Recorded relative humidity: 50 (%)
